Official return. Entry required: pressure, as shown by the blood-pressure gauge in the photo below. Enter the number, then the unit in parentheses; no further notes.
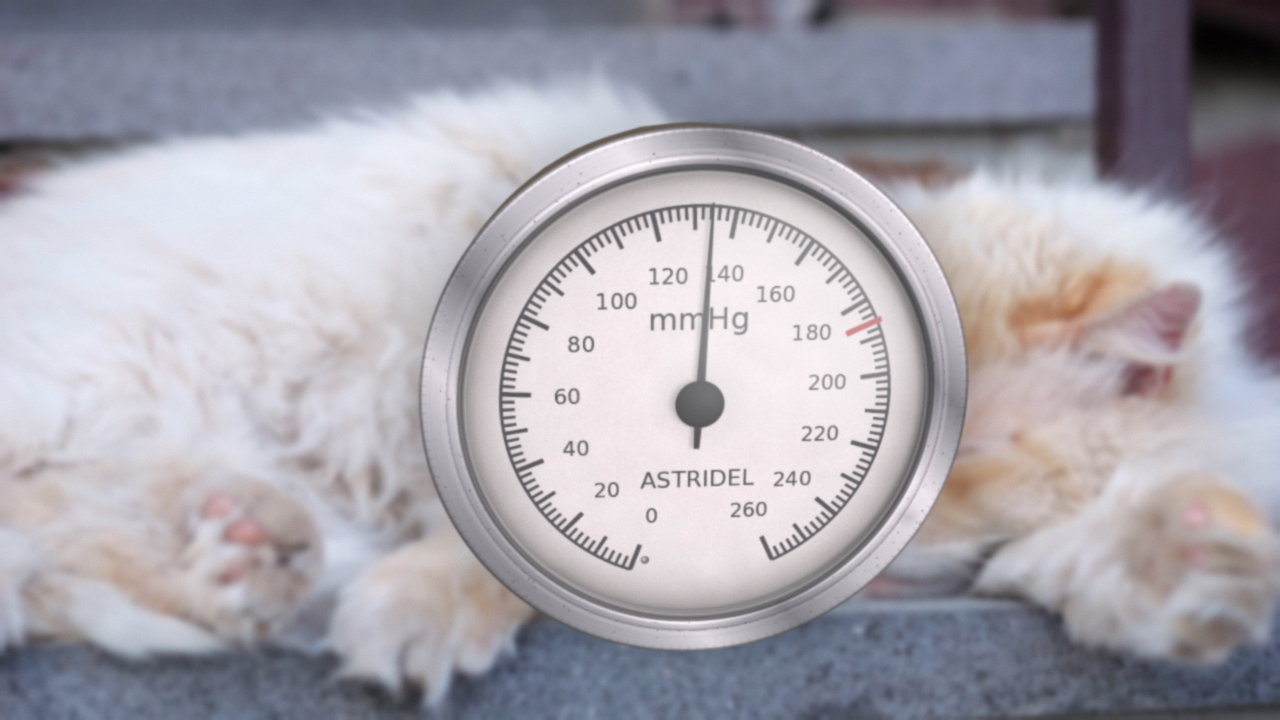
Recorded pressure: 134 (mmHg)
